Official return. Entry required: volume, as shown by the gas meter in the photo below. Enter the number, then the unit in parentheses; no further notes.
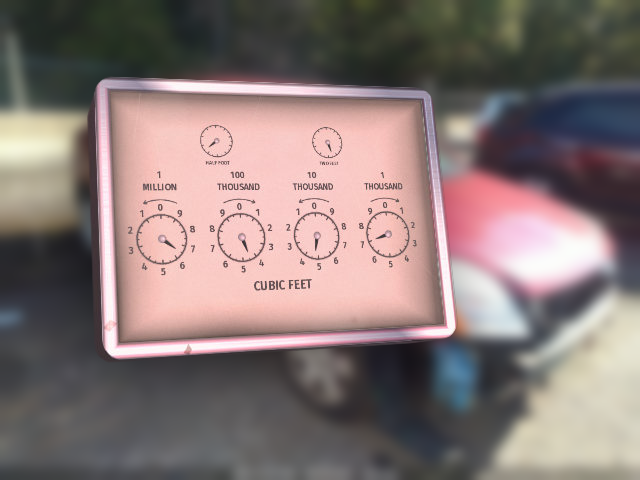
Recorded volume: 644700 (ft³)
